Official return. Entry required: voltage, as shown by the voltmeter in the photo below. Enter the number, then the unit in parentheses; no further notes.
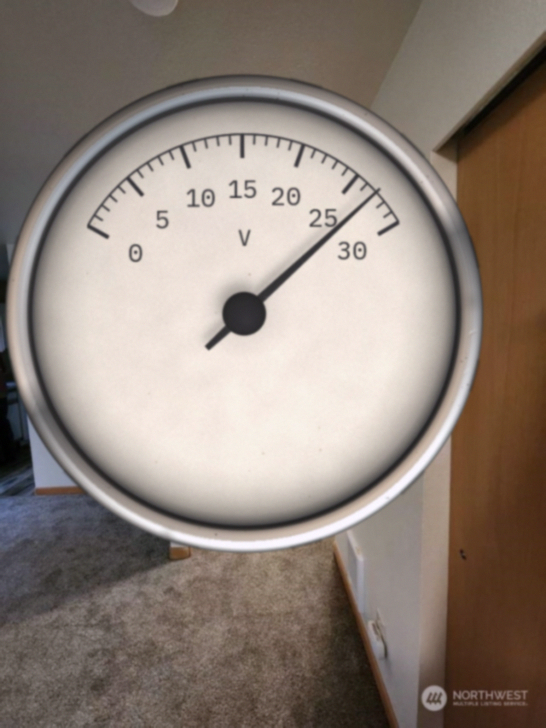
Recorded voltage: 27 (V)
